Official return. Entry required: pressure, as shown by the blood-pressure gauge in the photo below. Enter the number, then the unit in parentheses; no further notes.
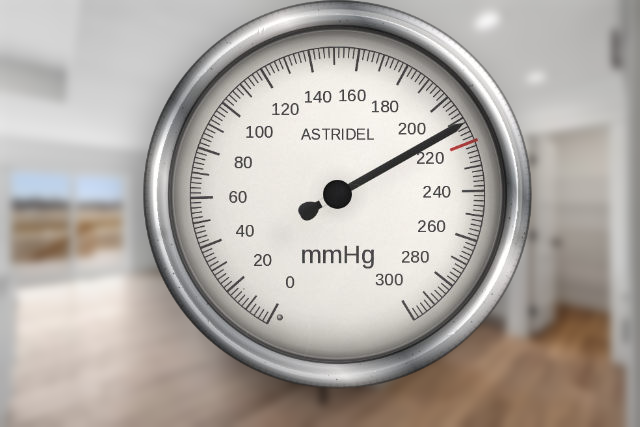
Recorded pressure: 212 (mmHg)
